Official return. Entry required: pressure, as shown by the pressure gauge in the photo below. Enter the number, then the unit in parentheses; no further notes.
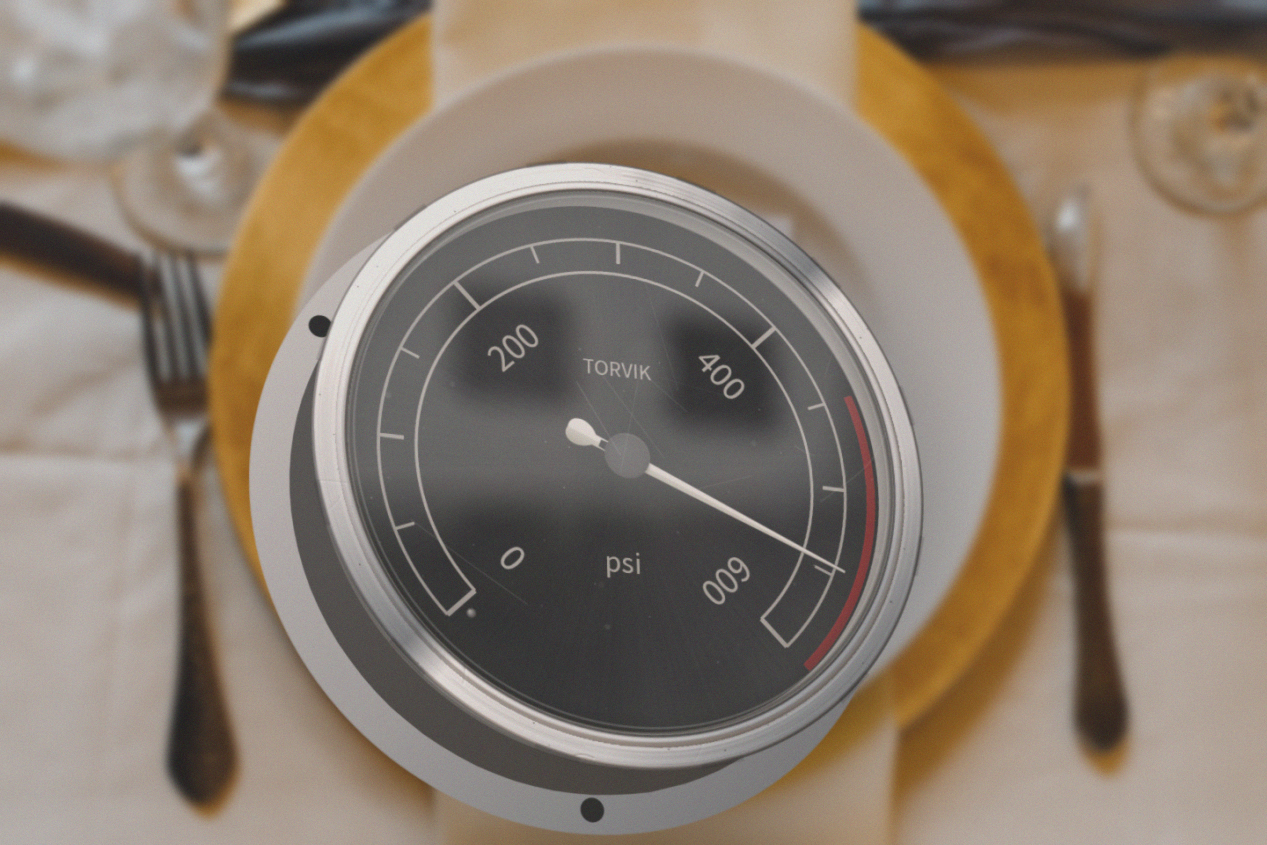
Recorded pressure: 550 (psi)
